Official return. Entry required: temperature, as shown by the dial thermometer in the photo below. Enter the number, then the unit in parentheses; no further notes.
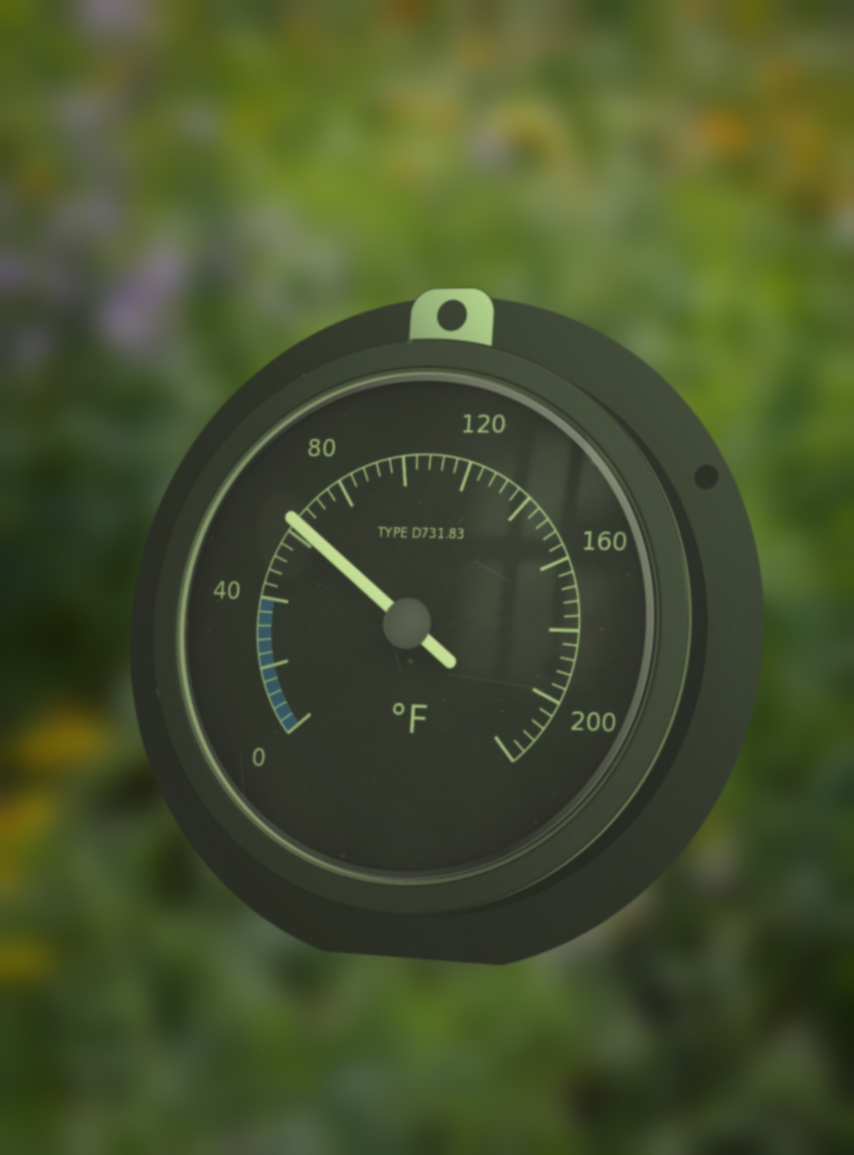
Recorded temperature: 64 (°F)
